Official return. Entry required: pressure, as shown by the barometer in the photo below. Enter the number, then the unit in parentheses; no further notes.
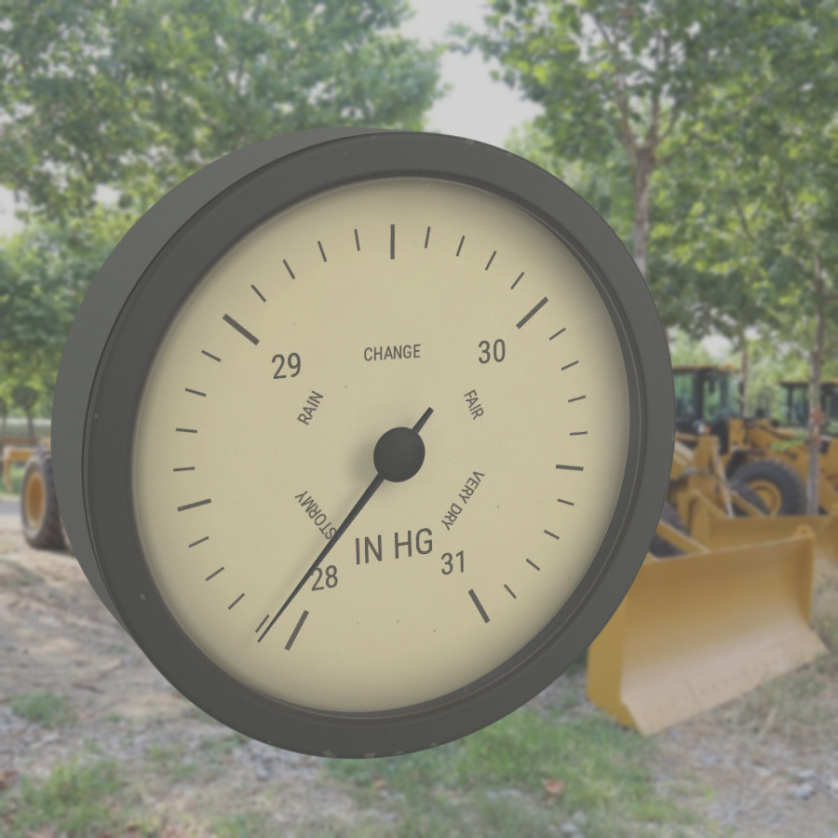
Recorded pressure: 28.1 (inHg)
